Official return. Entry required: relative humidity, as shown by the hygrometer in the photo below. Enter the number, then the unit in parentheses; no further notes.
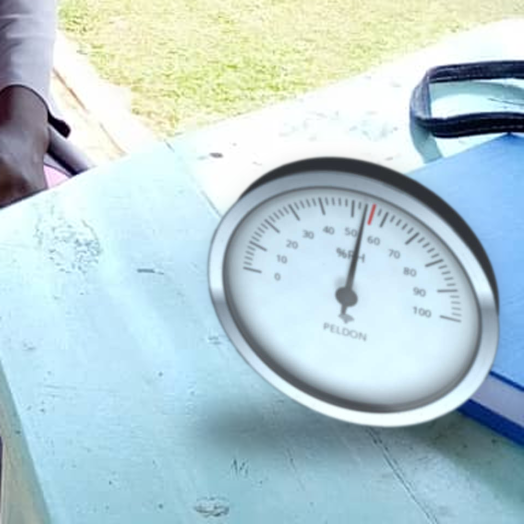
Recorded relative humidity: 54 (%)
